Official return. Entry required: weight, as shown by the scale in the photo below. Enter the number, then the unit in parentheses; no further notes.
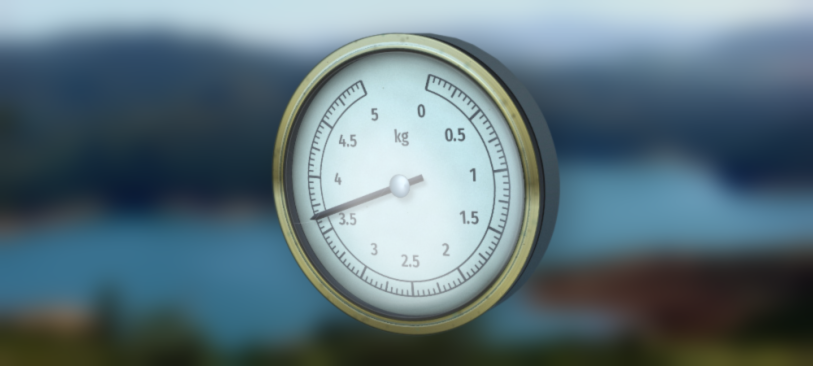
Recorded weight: 3.65 (kg)
